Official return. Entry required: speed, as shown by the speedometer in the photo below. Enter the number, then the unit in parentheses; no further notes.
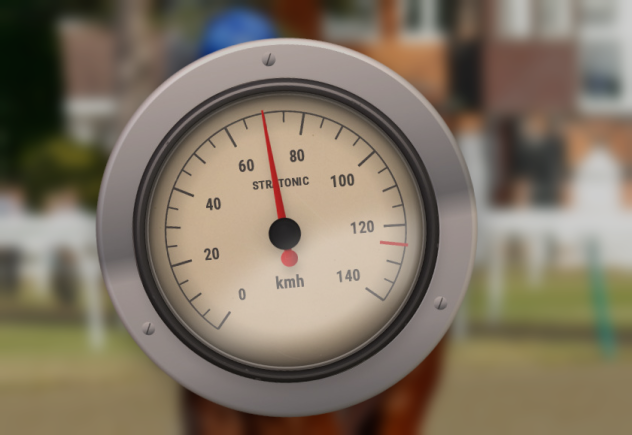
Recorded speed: 70 (km/h)
